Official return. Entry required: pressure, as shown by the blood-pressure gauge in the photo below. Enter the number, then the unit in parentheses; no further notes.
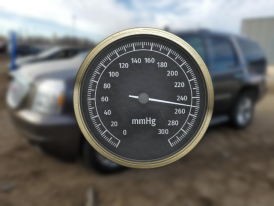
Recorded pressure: 250 (mmHg)
